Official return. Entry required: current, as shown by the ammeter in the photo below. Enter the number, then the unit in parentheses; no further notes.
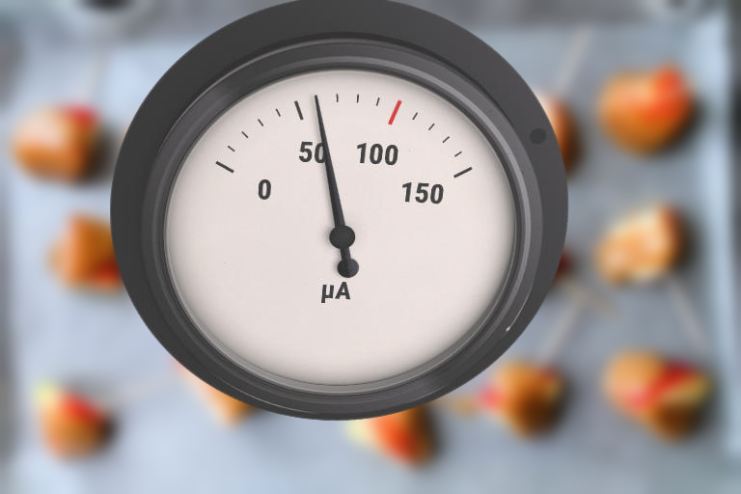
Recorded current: 60 (µA)
